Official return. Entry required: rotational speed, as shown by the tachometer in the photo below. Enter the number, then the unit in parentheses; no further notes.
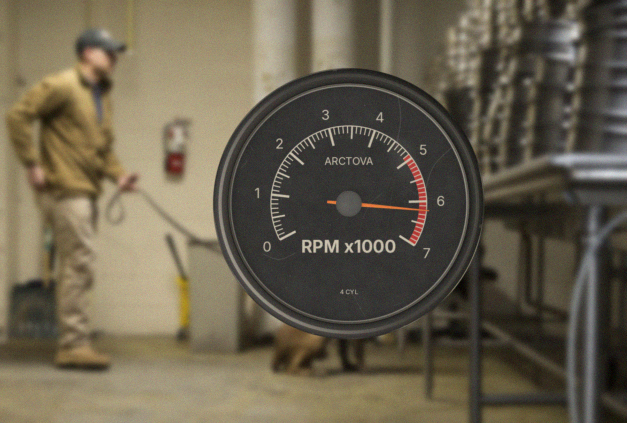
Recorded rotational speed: 6200 (rpm)
